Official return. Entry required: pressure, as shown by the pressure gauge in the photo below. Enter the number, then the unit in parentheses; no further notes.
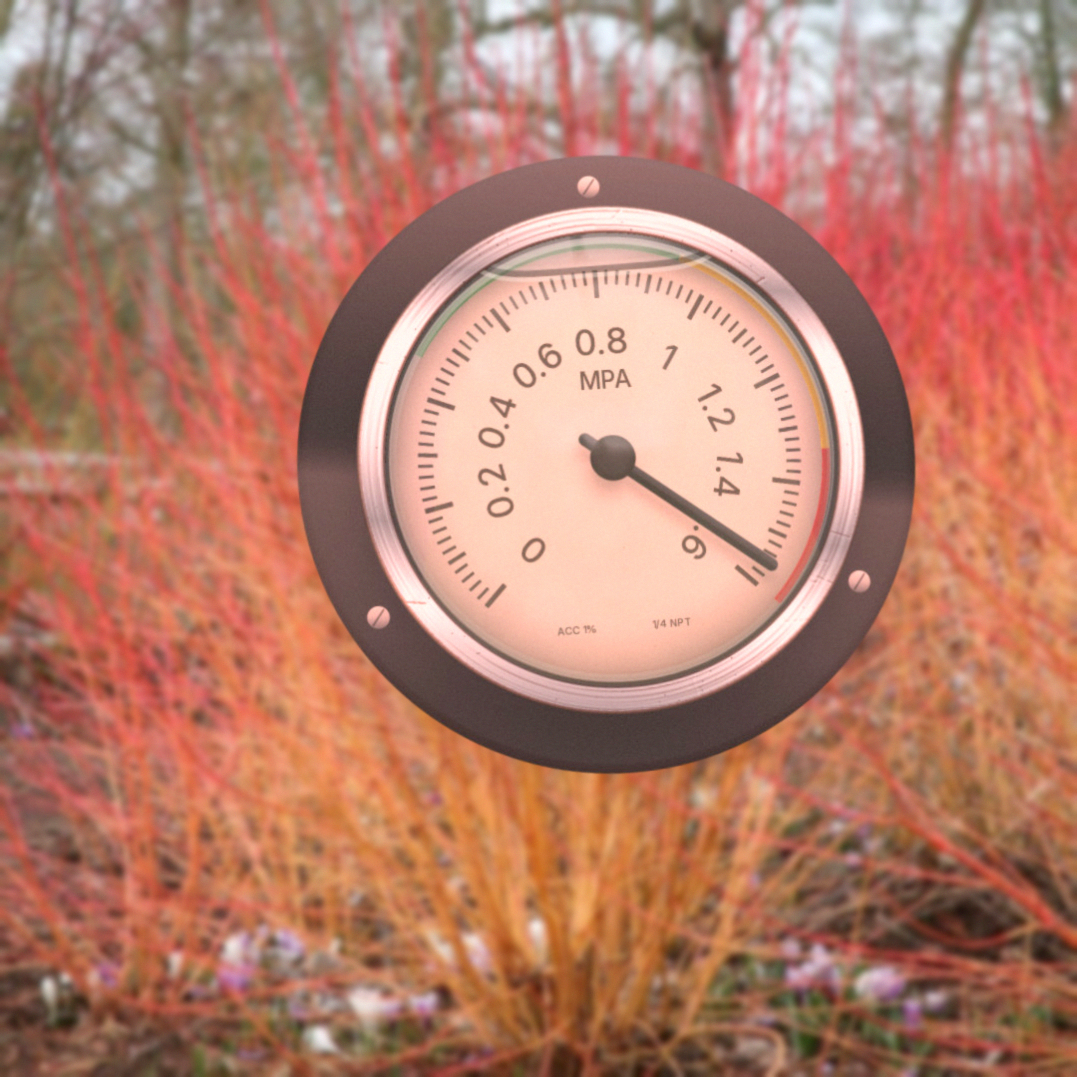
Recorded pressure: 1.56 (MPa)
